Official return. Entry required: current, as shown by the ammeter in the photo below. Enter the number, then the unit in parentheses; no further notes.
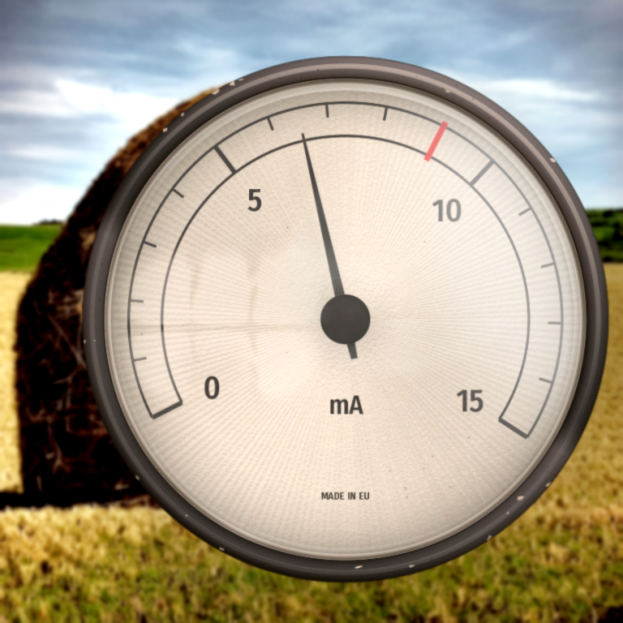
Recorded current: 6.5 (mA)
